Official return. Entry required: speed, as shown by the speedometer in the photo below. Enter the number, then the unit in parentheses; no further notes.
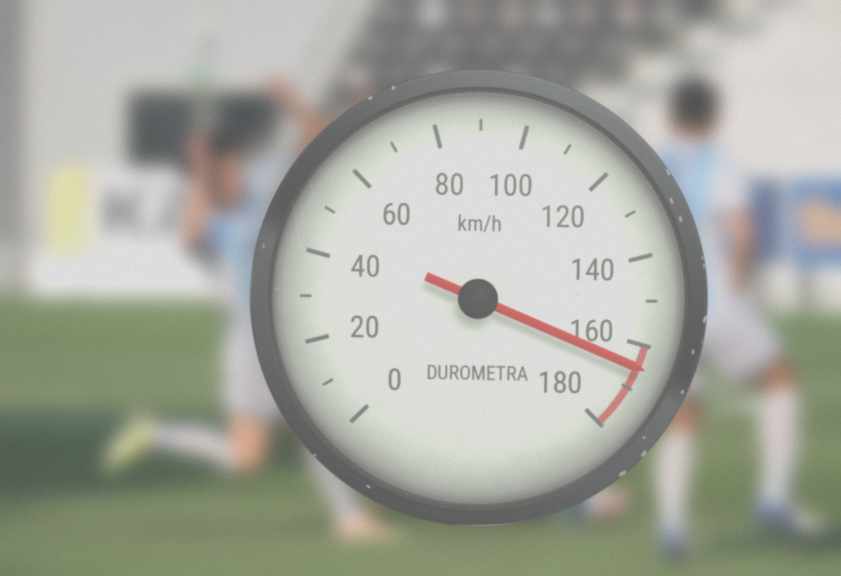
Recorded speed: 165 (km/h)
